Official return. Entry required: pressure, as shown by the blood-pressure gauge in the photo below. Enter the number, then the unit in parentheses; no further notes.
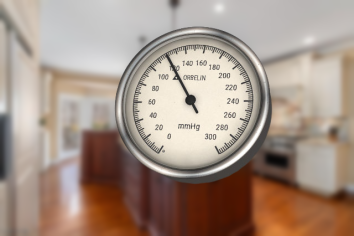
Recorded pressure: 120 (mmHg)
